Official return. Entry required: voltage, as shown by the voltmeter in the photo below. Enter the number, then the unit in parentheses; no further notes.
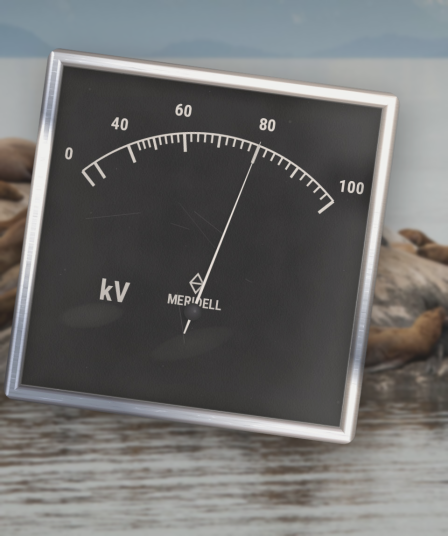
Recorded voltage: 80 (kV)
